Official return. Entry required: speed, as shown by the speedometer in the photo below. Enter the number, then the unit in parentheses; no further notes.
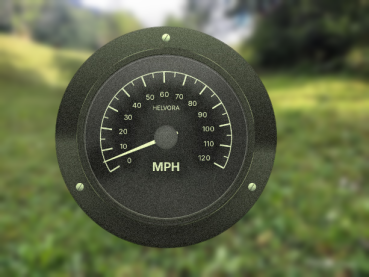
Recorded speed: 5 (mph)
